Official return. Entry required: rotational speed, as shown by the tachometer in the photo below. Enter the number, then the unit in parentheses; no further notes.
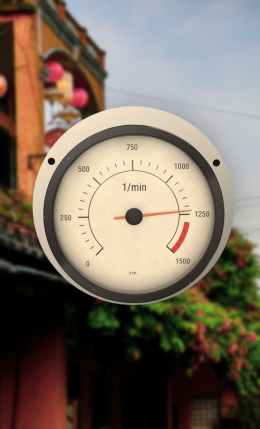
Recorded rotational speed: 1225 (rpm)
